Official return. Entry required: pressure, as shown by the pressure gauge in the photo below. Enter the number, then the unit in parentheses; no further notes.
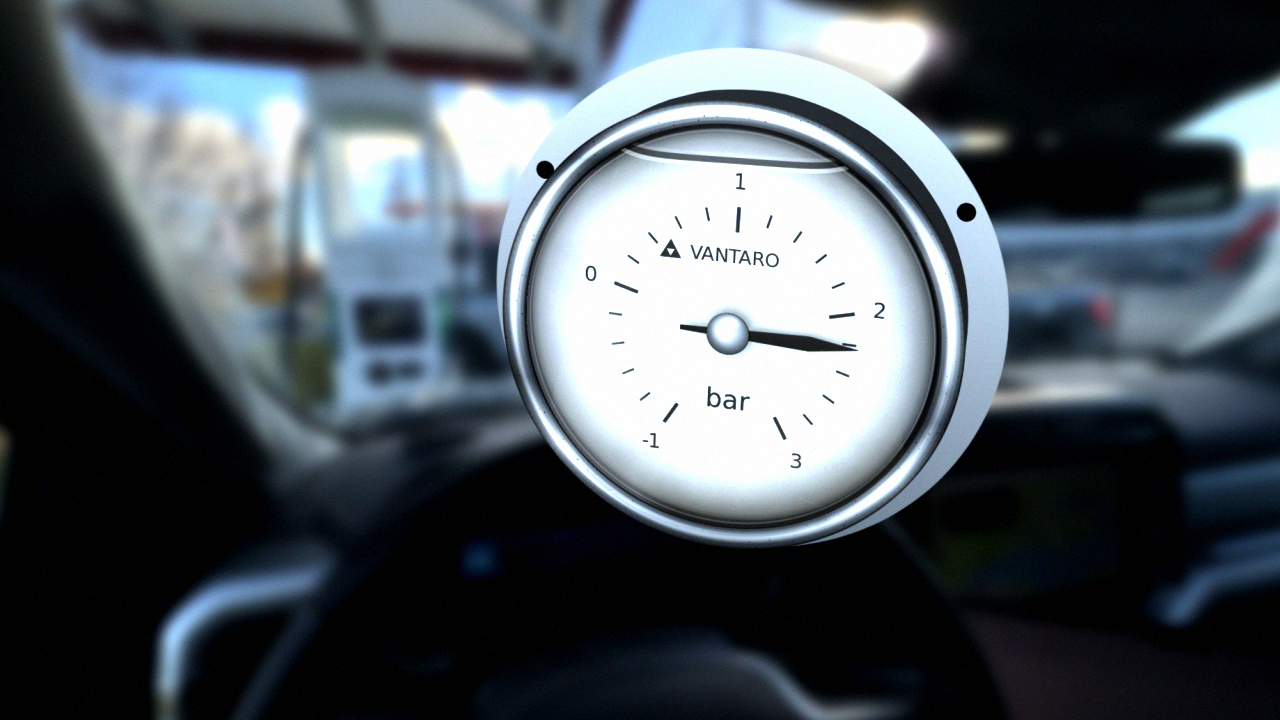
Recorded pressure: 2.2 (bar)
